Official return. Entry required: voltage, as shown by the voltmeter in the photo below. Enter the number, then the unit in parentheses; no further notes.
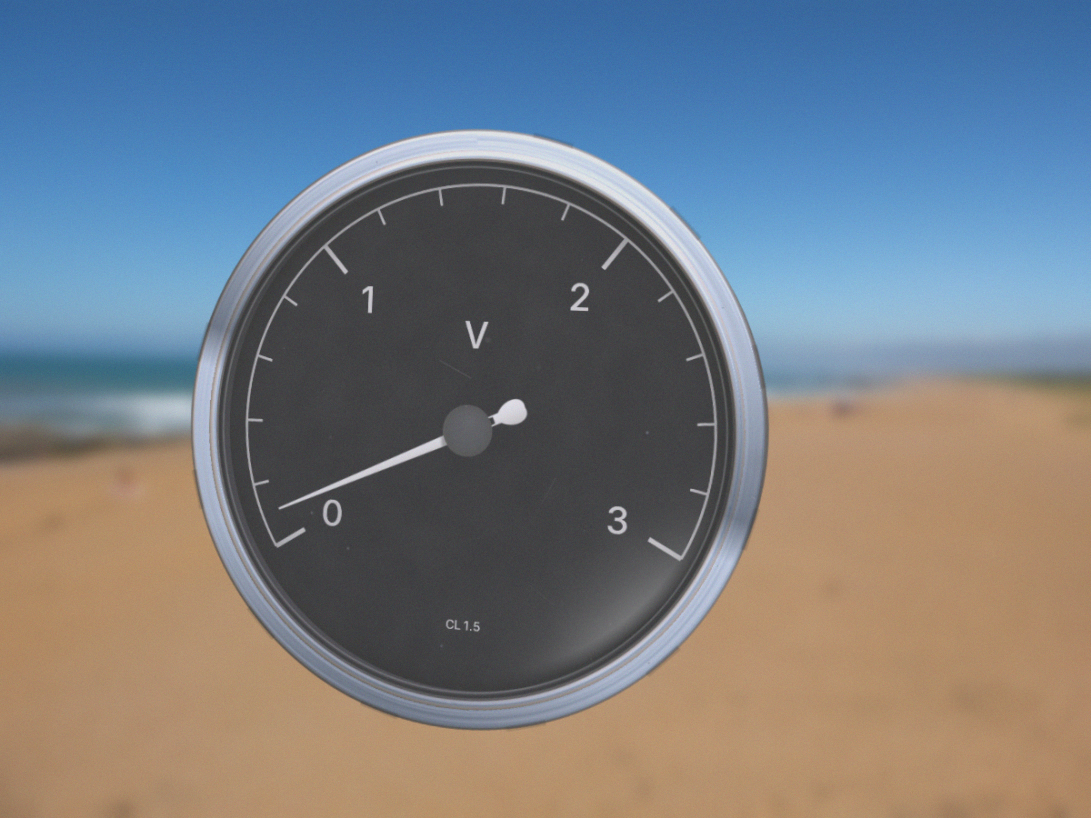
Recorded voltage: 0.1 (V)
